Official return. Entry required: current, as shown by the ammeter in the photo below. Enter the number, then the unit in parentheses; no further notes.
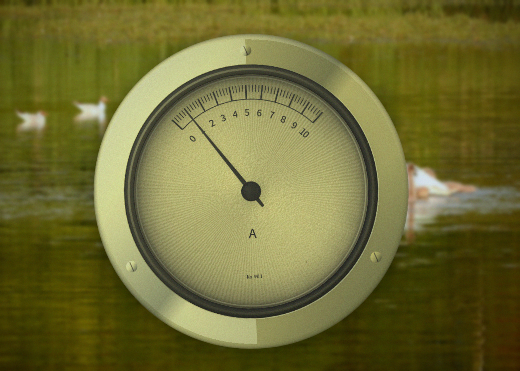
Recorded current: 1 (A)
